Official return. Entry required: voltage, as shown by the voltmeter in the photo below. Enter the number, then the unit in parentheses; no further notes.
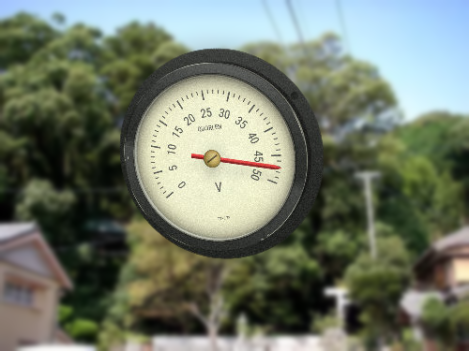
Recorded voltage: 47 (V)
